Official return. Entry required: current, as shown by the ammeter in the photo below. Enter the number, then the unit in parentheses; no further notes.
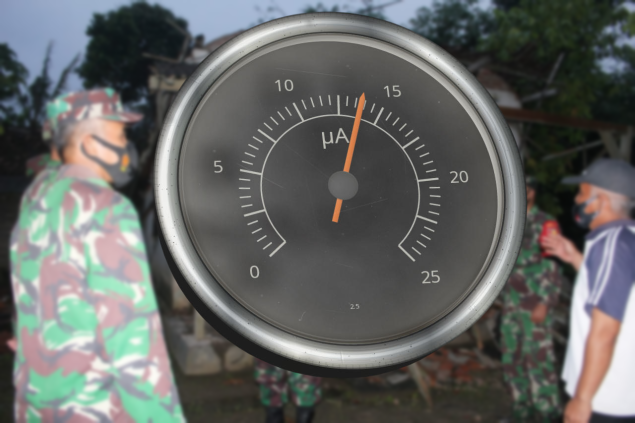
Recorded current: 13.75 (µA)
